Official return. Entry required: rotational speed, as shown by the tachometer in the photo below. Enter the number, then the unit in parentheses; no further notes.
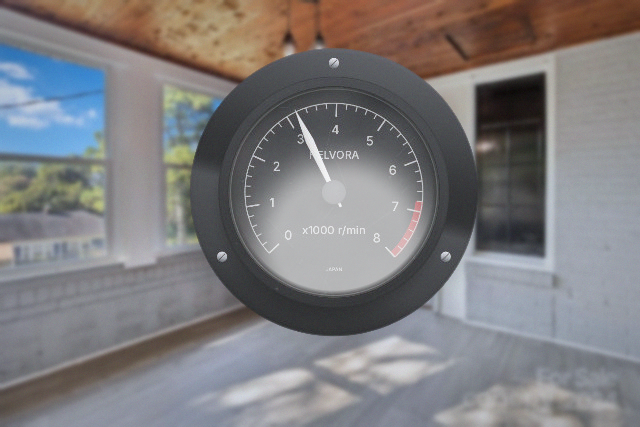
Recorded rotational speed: 3200 (rpm)
